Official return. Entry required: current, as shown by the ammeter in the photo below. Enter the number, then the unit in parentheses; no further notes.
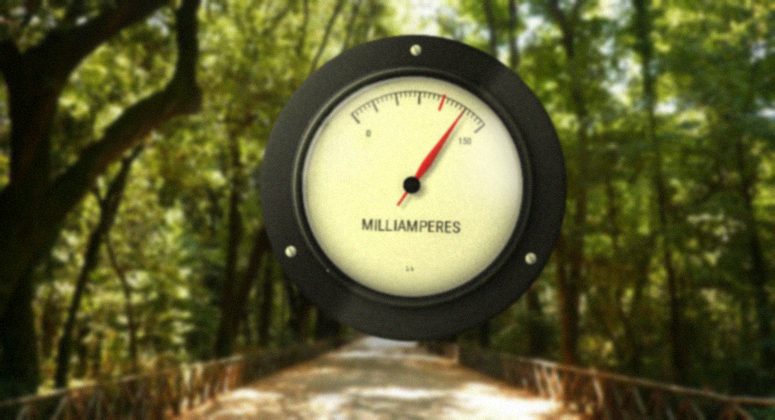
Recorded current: 125 (mA)
